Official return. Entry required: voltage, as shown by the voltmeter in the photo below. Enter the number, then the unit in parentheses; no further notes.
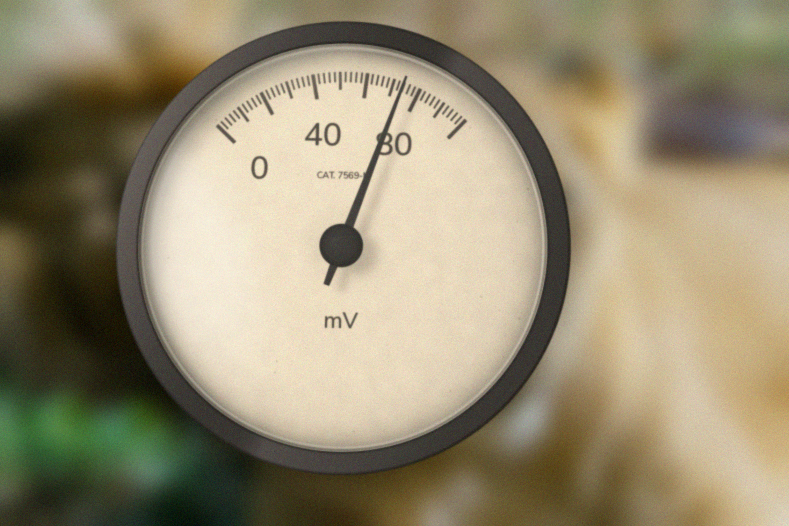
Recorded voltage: 74 (mV)
